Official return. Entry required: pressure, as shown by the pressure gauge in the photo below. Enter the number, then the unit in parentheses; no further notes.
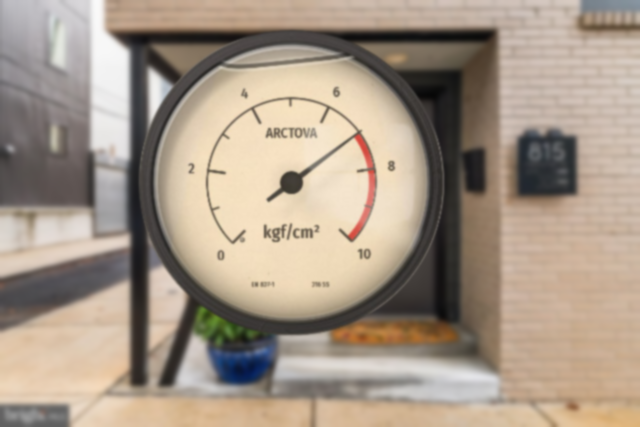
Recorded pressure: 7 (kg/cm²)
